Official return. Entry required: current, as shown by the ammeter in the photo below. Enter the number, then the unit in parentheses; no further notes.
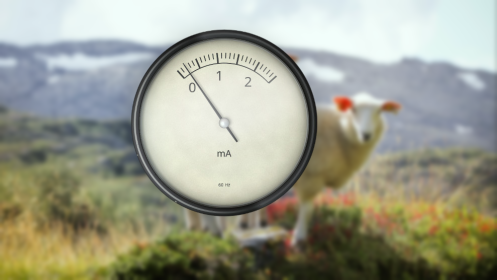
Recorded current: 0.2 (mA)
